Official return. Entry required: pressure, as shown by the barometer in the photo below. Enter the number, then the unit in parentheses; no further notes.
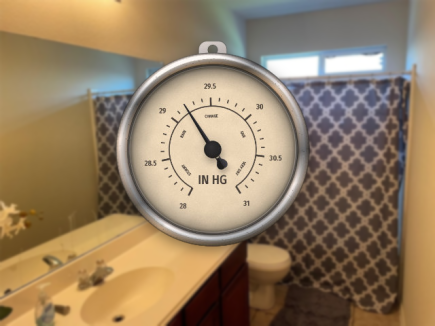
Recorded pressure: 29.2 (inHg)
